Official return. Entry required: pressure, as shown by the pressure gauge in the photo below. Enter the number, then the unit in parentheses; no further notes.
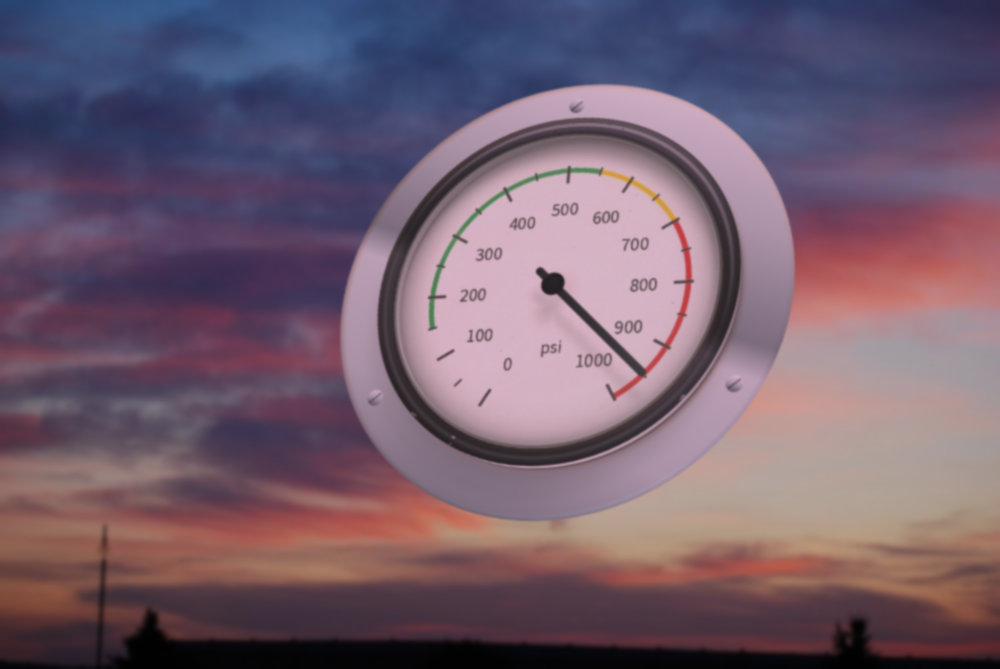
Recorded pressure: 950 (psi)
